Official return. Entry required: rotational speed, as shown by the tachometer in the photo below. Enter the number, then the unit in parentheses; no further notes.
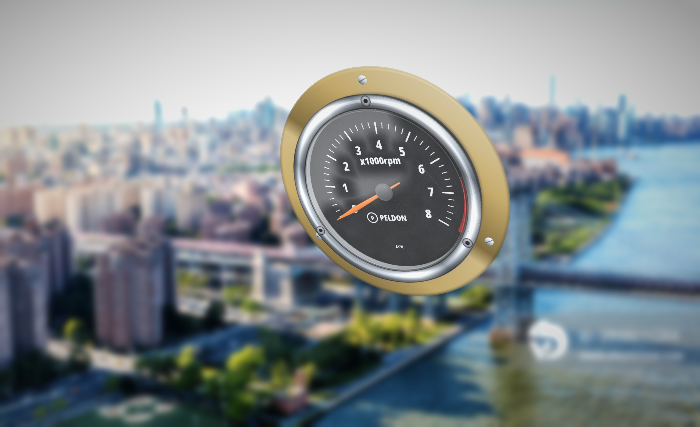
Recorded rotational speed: 0 (rpm)
